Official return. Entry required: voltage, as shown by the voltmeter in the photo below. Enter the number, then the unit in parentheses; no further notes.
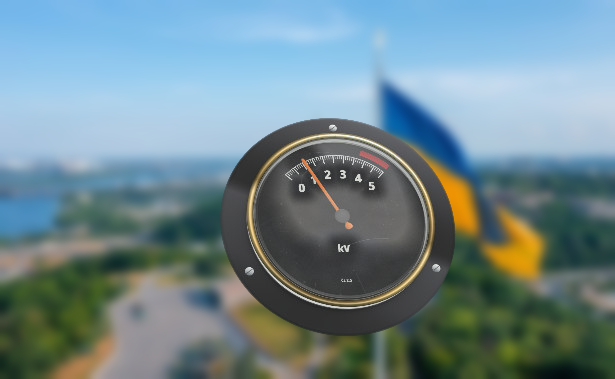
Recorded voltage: 1 (kV)
